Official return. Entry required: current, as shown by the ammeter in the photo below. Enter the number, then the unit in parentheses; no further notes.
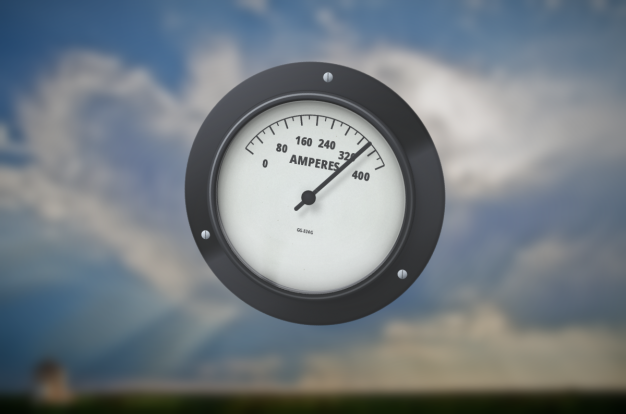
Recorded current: 340 (A)
